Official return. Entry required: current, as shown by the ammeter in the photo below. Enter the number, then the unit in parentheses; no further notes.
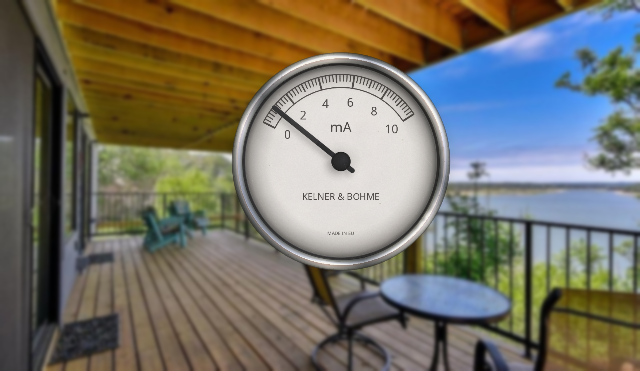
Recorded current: 1 (mA)
